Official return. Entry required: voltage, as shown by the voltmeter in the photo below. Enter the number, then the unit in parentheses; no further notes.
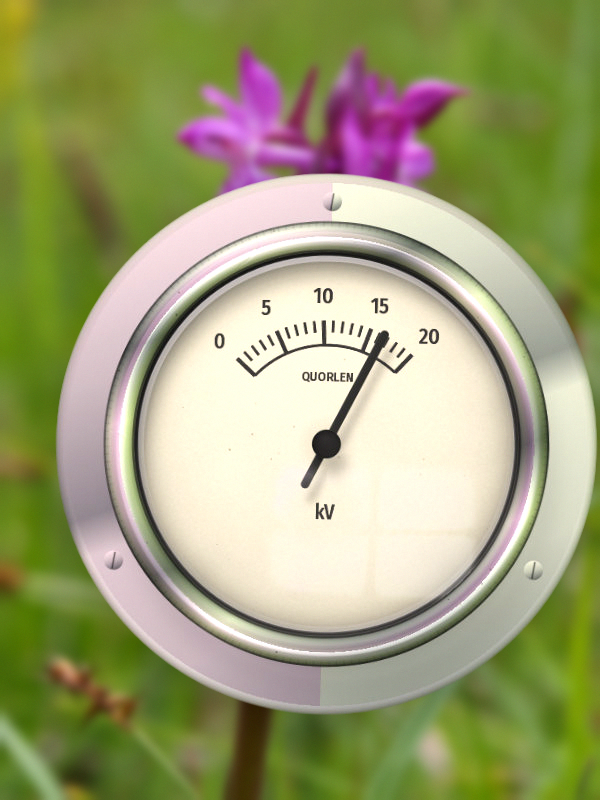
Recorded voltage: 16.5 (kV)
